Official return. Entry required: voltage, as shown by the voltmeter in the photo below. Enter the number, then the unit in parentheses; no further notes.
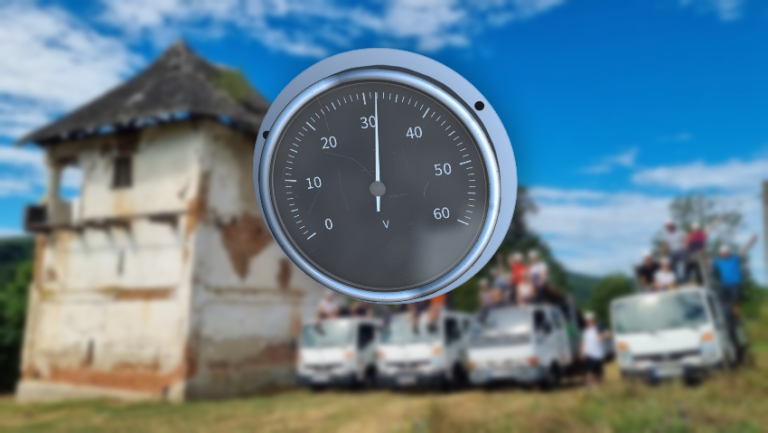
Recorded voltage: 32 (V)
